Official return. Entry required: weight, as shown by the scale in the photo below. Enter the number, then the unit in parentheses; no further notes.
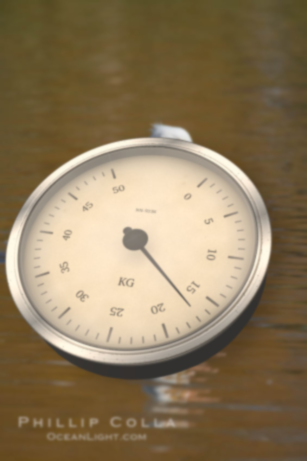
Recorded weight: 17 (kg)
